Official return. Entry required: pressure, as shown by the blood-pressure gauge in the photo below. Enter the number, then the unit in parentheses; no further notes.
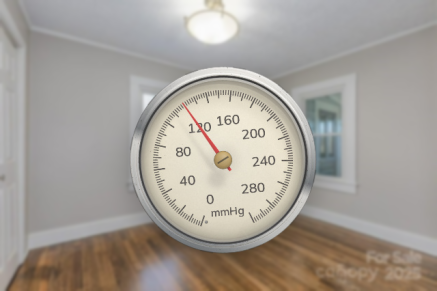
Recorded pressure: 120 (mmHg)
